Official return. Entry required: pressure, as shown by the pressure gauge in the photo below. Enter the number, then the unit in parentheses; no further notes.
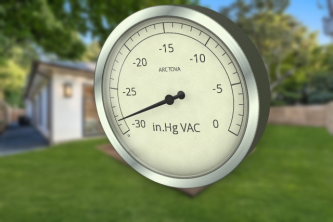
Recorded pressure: -28.5 (inHg)
